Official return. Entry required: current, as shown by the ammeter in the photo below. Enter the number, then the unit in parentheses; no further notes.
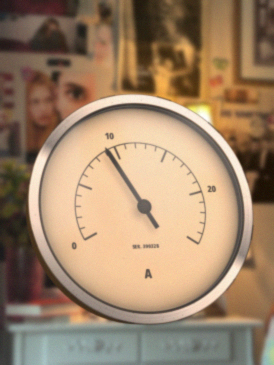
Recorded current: 9 (A)
